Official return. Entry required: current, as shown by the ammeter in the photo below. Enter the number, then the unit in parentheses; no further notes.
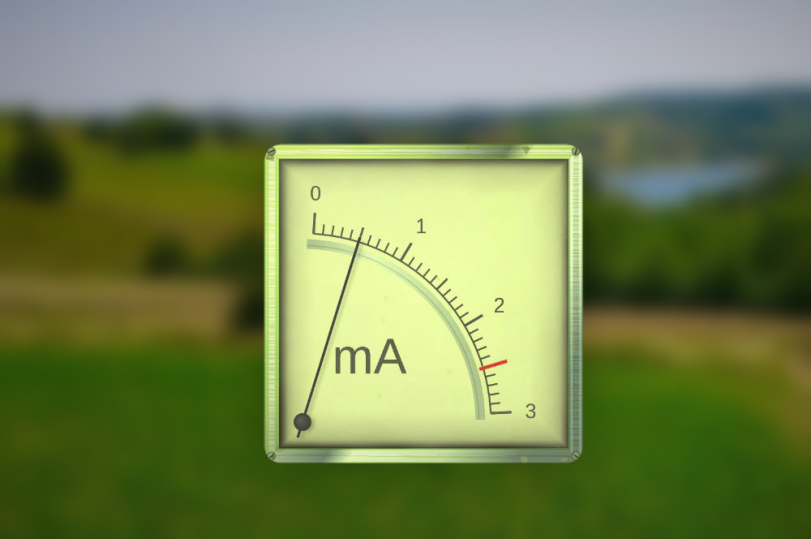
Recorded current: 0.5 (mA)
